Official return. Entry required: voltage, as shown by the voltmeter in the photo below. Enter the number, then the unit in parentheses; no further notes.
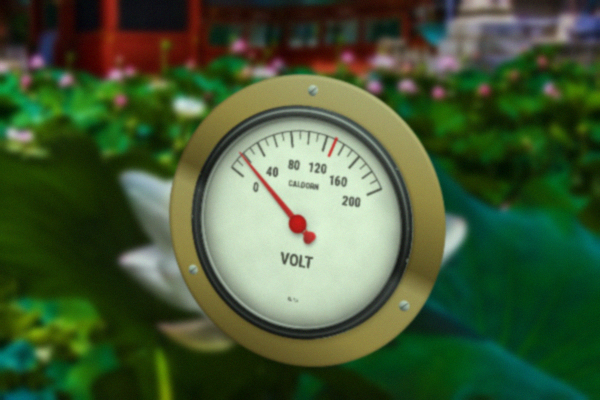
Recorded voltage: 20 (V)
